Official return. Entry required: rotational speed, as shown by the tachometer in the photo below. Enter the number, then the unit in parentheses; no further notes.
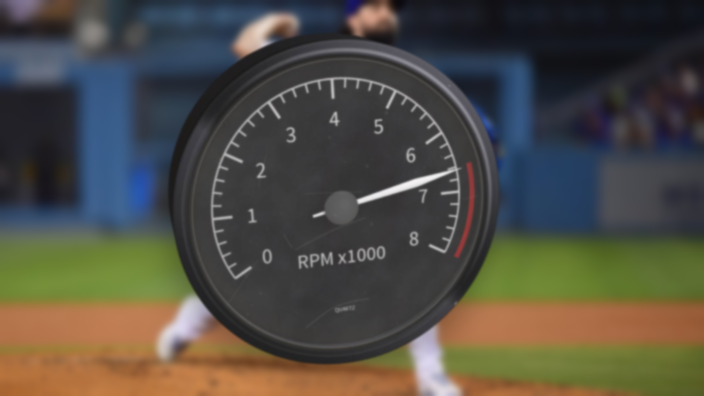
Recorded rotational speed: 6600 (rpm)
